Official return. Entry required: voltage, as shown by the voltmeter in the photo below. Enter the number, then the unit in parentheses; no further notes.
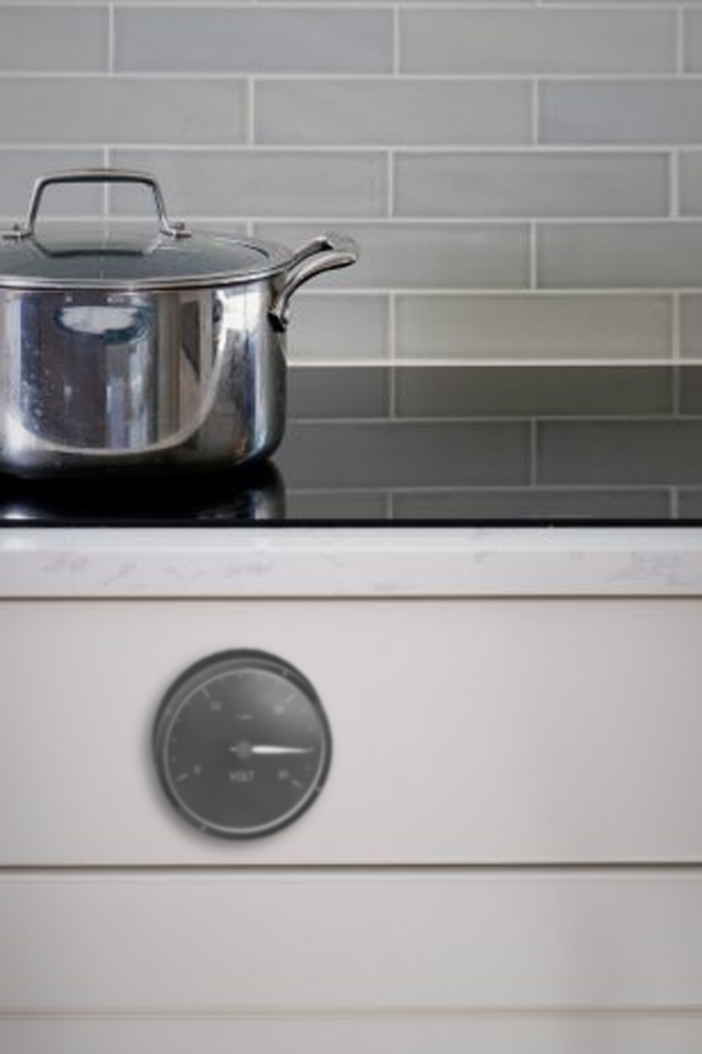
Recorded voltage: 26 (V)
